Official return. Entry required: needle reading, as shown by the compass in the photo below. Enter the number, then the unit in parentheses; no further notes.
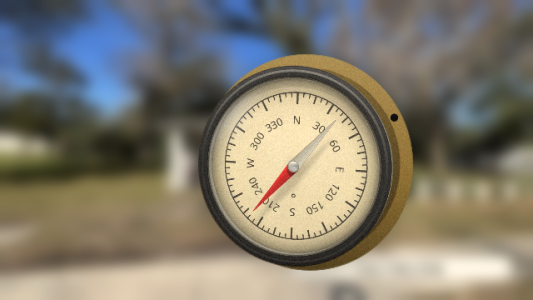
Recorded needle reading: 220 (°)
